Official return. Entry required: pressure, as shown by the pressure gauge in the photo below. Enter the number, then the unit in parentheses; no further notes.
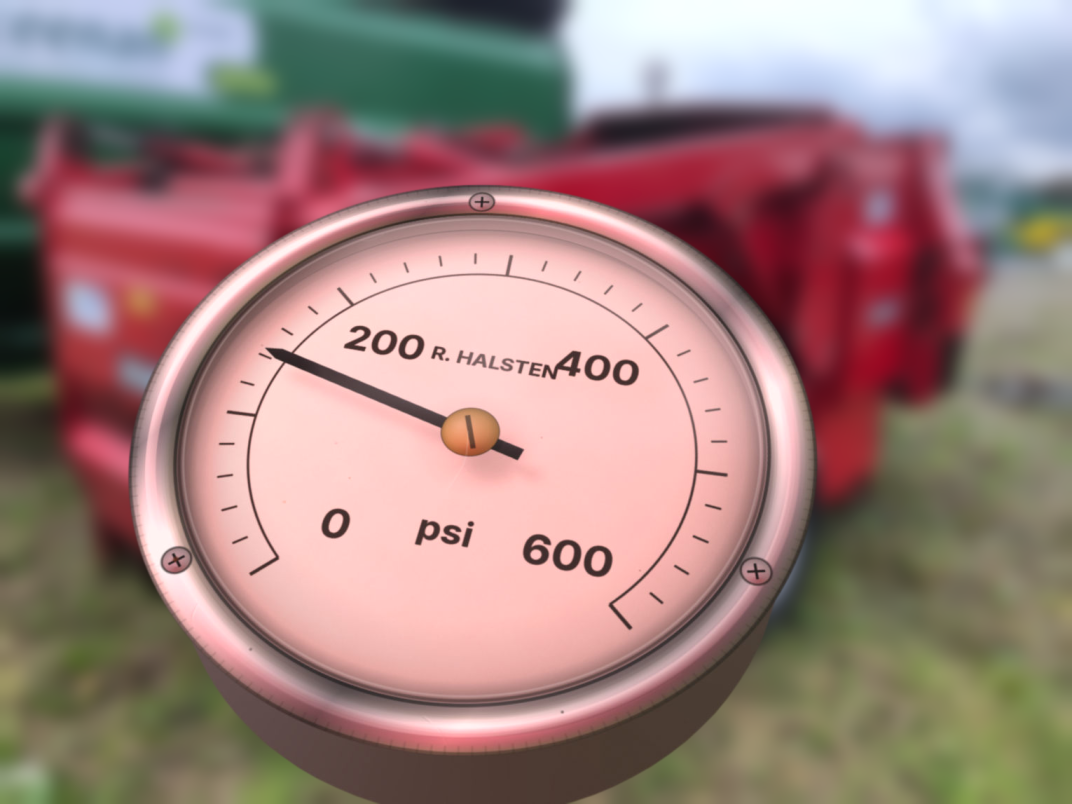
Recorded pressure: 140 (psi)
